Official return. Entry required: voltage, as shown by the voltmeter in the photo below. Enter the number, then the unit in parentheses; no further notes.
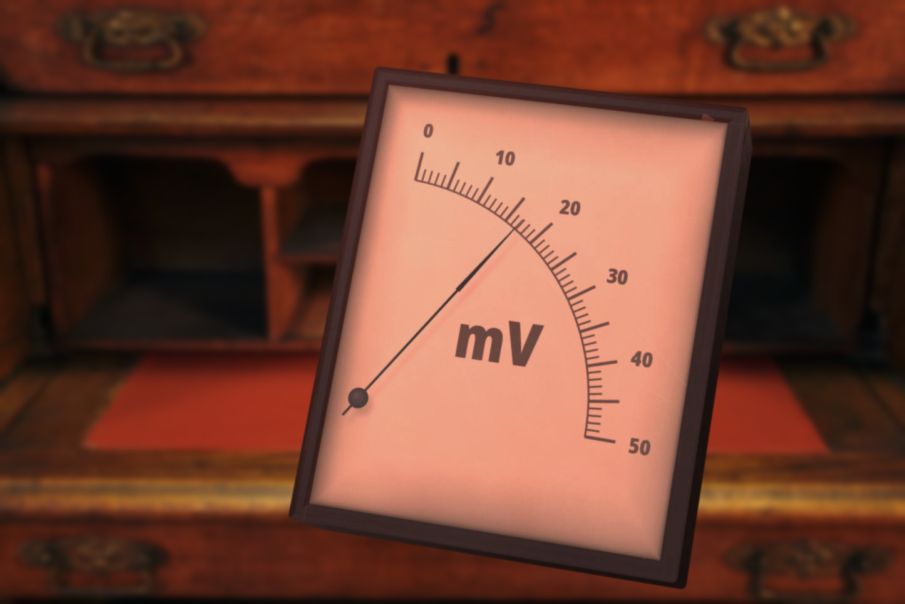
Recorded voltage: 17 (mV)
